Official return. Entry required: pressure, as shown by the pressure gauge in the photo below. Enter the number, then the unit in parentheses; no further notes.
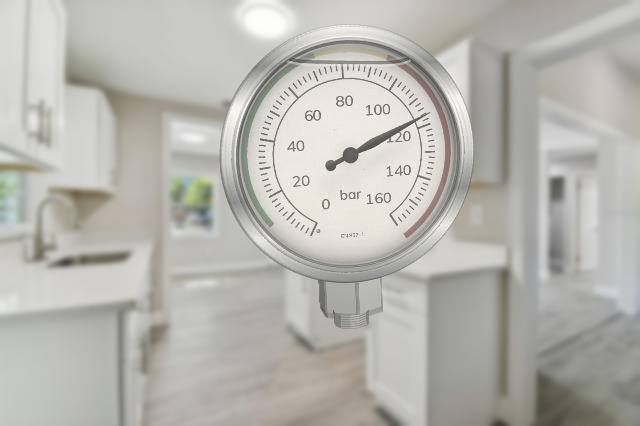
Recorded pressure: 116 (bar)
